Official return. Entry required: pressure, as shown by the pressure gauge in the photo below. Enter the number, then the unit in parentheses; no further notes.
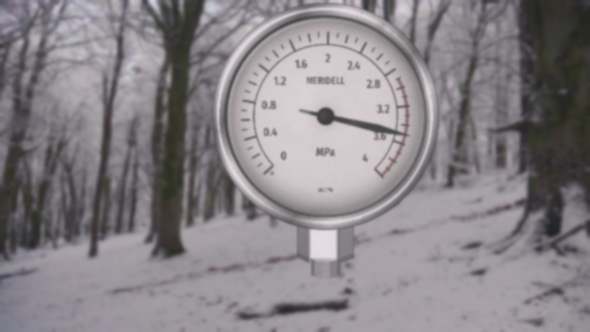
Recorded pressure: 3.5 (MPa)
